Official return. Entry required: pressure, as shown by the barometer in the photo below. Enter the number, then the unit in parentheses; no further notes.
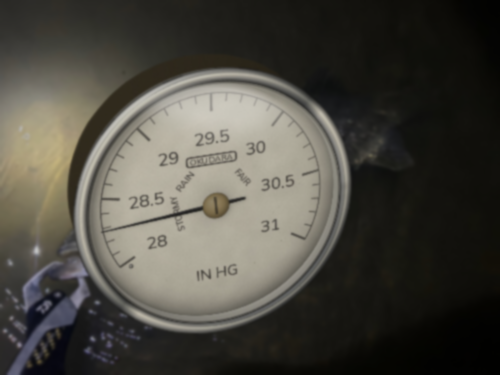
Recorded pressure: 28.3 (inHg)
